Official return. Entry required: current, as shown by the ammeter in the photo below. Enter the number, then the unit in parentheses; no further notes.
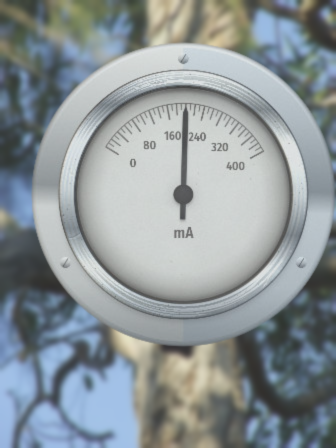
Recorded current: 200 (mA)
